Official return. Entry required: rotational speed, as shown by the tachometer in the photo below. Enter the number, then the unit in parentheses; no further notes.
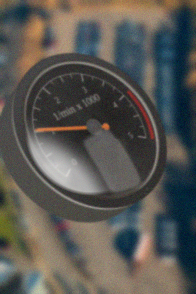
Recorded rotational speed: 1000 (rpm)
